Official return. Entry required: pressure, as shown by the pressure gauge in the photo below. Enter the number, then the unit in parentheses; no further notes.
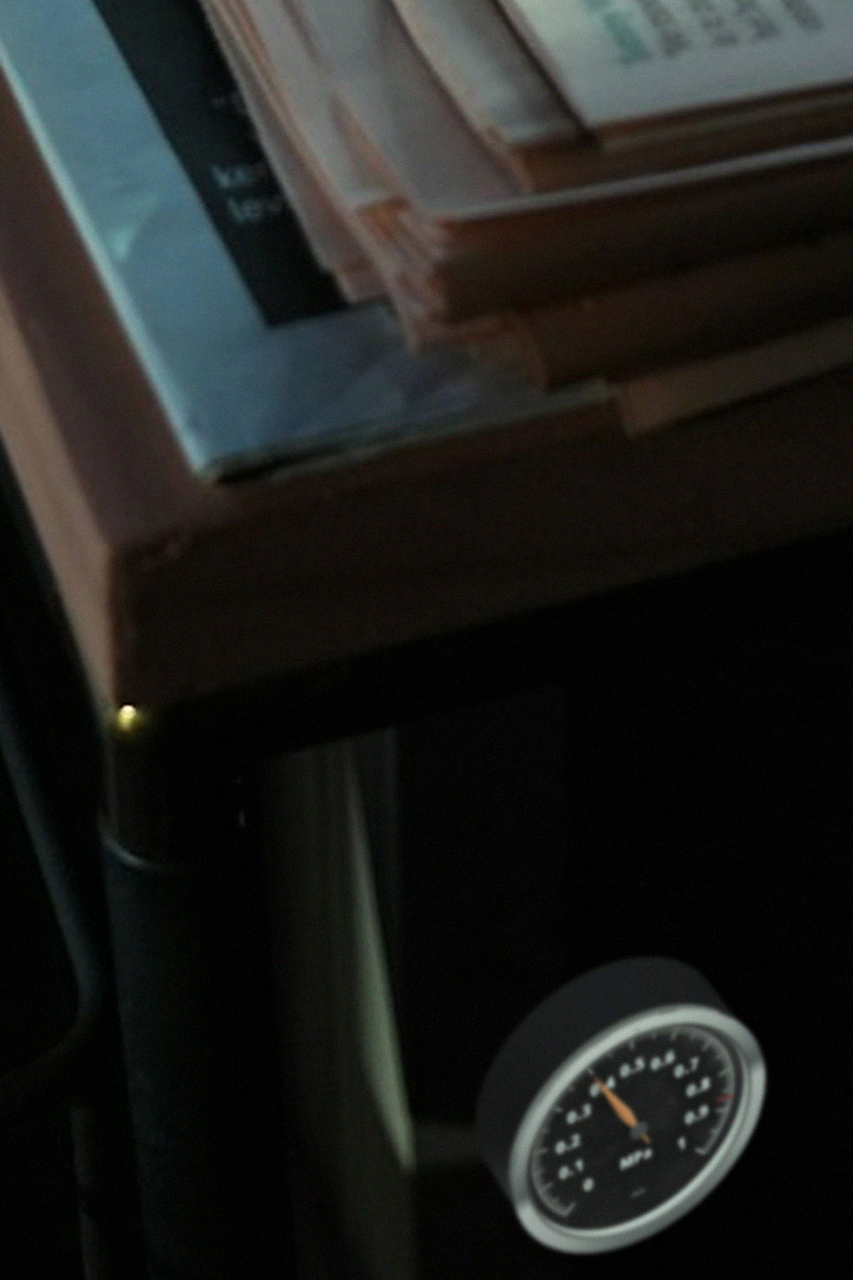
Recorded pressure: 0.4 (MPa)
